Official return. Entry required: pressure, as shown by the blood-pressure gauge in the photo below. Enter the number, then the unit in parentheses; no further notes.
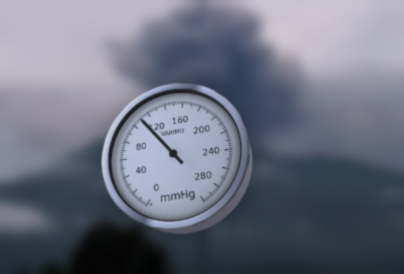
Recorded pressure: 110 (mmHg)
